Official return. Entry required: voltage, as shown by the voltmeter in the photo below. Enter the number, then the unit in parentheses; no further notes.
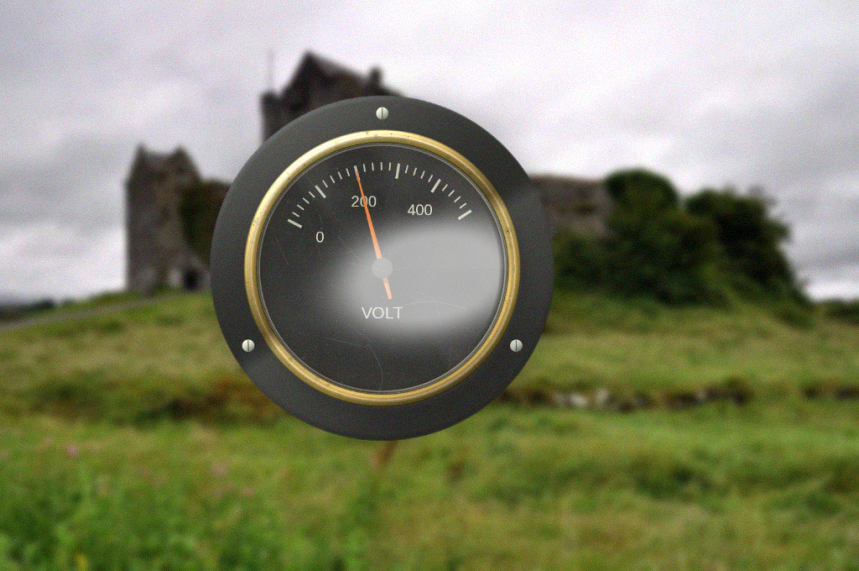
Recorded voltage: 200 (V)
